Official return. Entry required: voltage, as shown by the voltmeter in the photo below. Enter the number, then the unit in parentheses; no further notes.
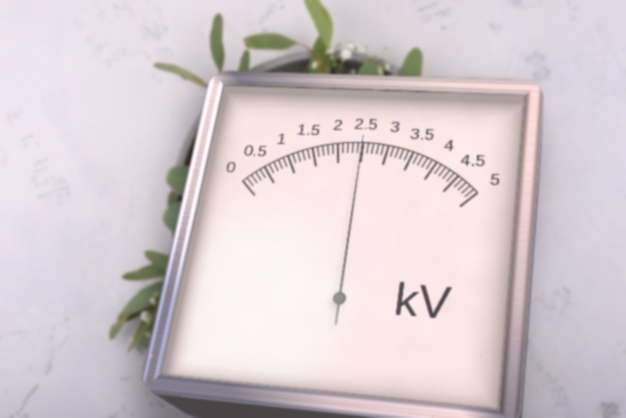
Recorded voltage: 2.5 (kV)
